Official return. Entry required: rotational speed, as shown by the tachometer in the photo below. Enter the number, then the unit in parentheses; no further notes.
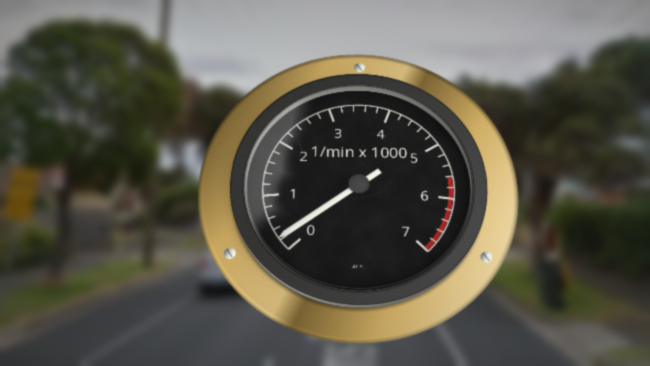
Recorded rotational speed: 200 (rpm)
